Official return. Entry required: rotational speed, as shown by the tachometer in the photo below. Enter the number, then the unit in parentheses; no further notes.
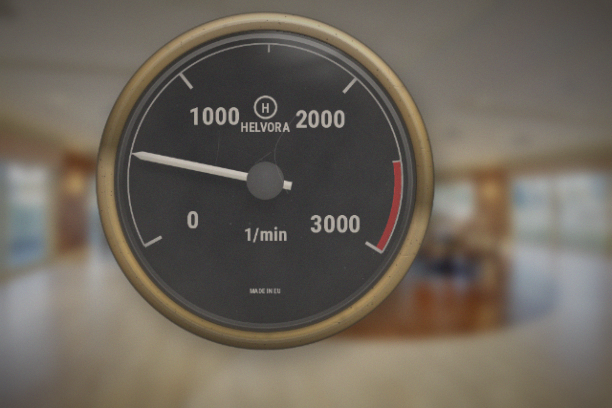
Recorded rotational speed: 500 (rpm)
